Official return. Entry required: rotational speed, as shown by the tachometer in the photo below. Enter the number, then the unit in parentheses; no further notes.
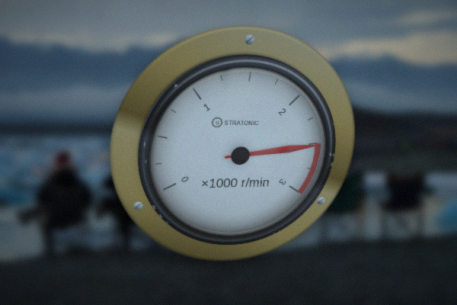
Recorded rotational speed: 2500 (rpm)
